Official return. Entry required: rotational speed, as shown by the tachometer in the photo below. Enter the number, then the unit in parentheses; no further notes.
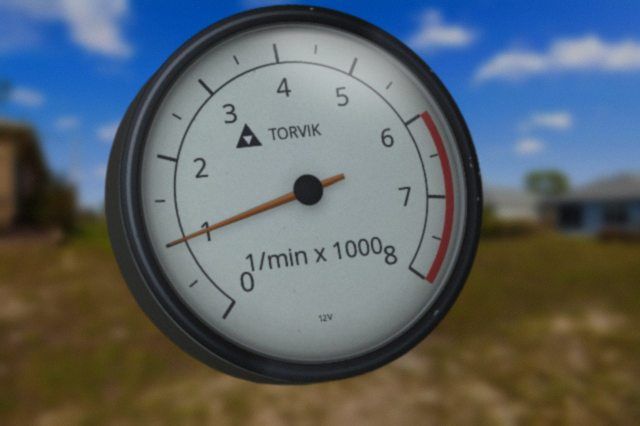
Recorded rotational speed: 1000 (rpm)
